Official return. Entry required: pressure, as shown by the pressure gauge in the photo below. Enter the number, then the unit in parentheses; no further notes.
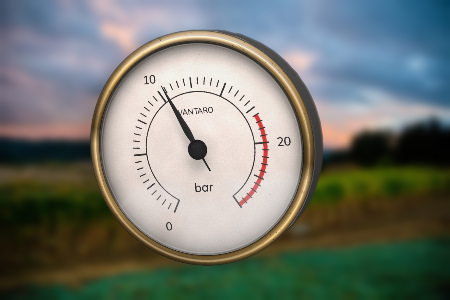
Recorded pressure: 10.5 (bar)
